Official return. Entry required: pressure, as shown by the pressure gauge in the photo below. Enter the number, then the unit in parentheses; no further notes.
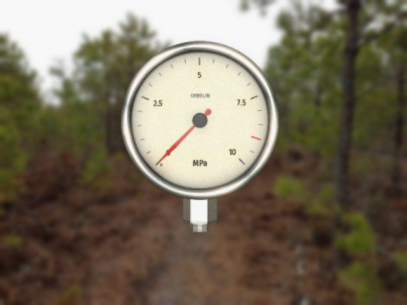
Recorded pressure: 0 (MPa)
